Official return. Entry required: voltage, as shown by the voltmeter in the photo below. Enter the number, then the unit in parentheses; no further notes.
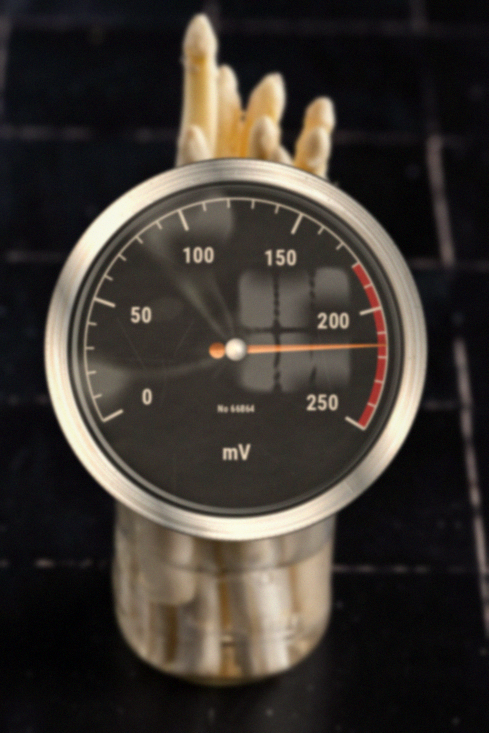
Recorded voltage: 215 (mV)
